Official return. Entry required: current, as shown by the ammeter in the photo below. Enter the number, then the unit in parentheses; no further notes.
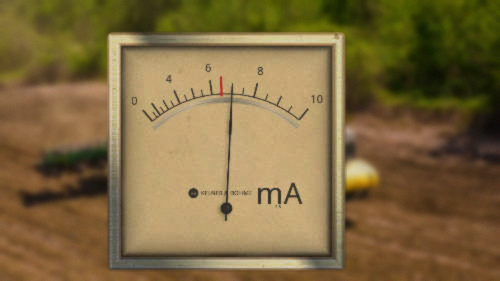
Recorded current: 7 (mA)
